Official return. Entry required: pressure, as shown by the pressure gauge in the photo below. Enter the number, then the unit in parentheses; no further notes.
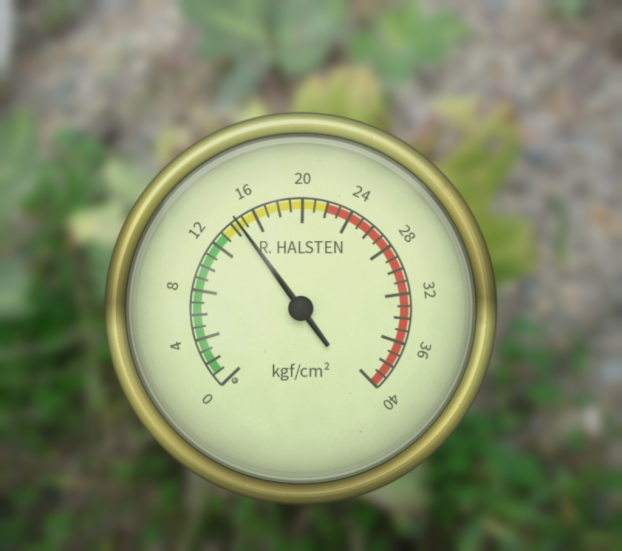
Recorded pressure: 14.5 (kg/cm²)
